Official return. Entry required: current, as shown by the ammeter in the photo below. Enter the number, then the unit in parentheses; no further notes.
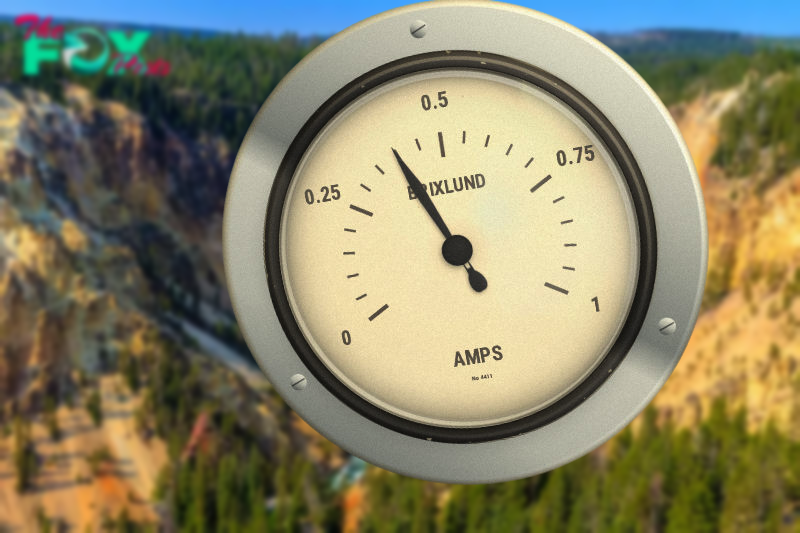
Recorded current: 0.4 (A)
